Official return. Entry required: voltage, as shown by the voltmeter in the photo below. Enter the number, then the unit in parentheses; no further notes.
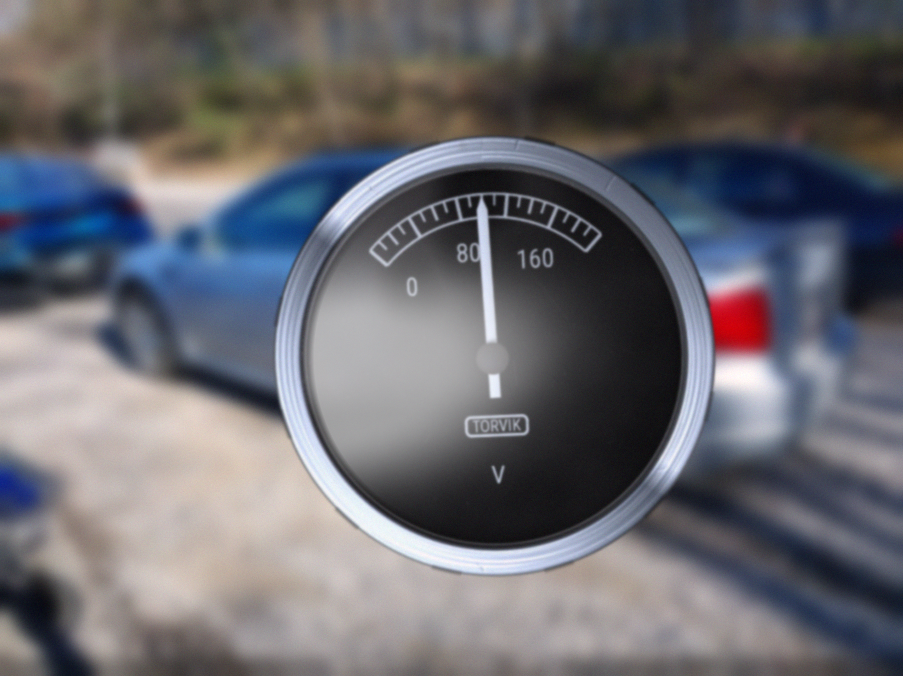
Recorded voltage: 100 (V)
